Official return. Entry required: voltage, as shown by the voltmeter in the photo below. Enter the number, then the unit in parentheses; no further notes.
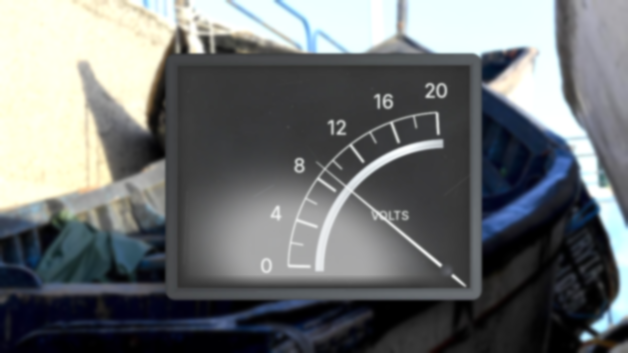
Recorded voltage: 9 (V)
